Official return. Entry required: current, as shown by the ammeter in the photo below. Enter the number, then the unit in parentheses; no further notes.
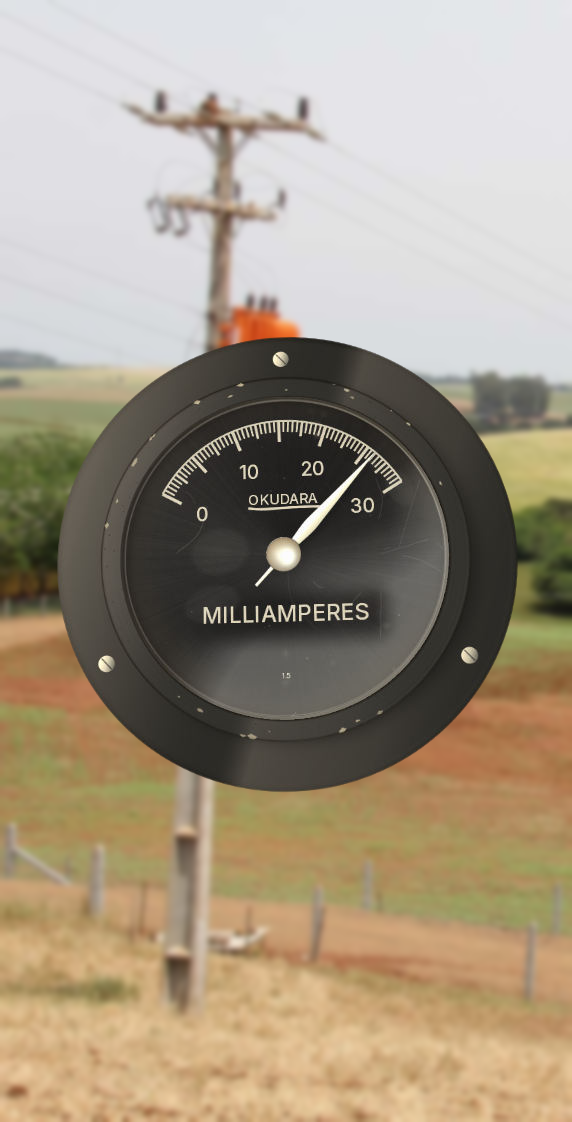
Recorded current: 26 (mA)
